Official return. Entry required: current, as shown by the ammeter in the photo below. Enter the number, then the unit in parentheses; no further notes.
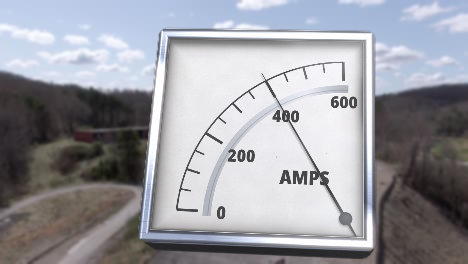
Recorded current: 400 (A)
